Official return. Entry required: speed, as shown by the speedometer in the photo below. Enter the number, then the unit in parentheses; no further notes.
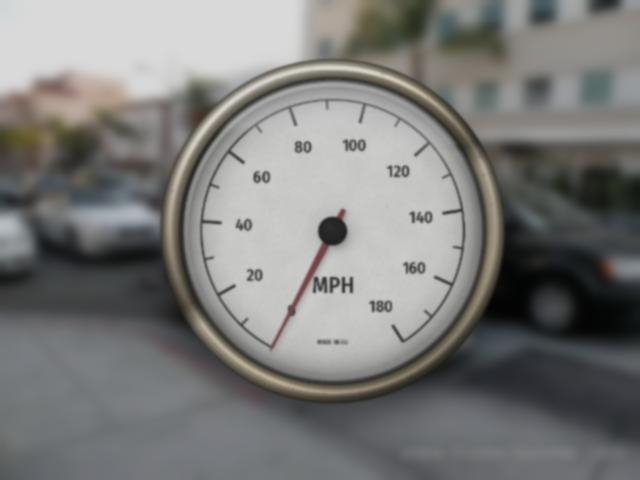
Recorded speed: 0 (mph)
